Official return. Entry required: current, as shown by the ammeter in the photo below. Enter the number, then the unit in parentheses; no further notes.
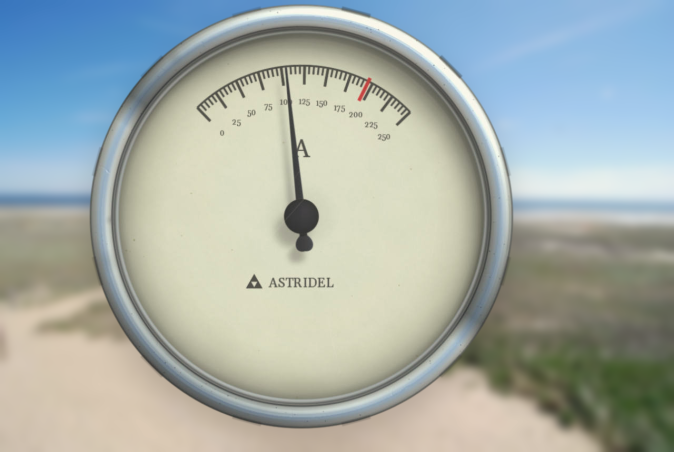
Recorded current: 105 (A)
